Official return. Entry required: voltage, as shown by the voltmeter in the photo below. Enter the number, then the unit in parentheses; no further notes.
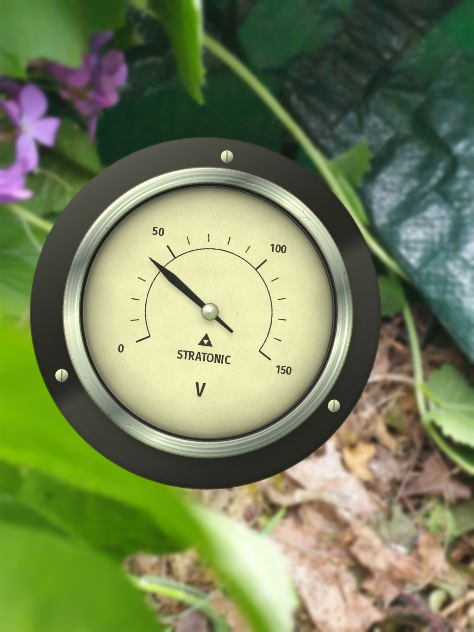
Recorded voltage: 40 (V)
